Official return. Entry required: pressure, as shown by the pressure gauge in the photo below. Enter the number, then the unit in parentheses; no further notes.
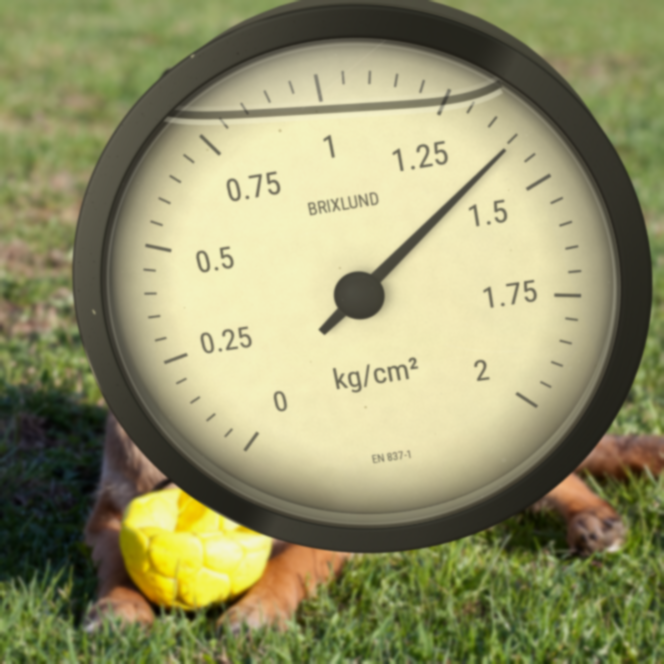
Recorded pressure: 1.4 (kg/cm²)
